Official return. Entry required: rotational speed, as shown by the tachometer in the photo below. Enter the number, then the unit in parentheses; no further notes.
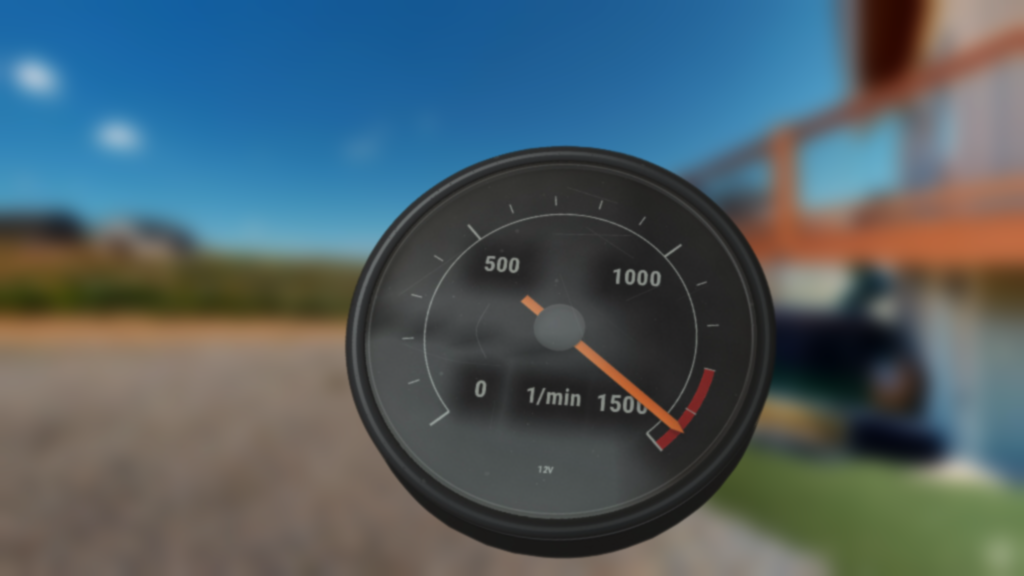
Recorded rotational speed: 1450 (rpm)
